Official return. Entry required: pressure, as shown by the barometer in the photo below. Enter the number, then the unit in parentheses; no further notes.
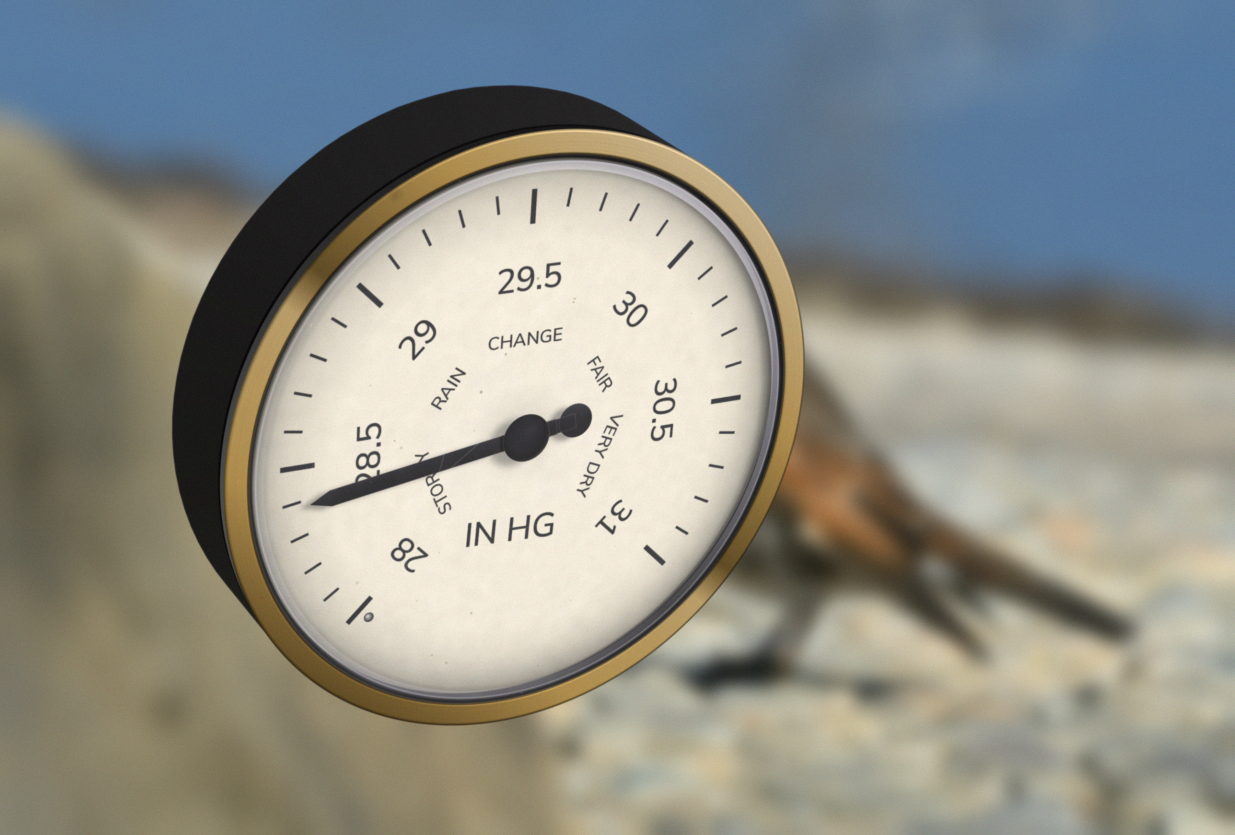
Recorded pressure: 28.4 (inHg)
